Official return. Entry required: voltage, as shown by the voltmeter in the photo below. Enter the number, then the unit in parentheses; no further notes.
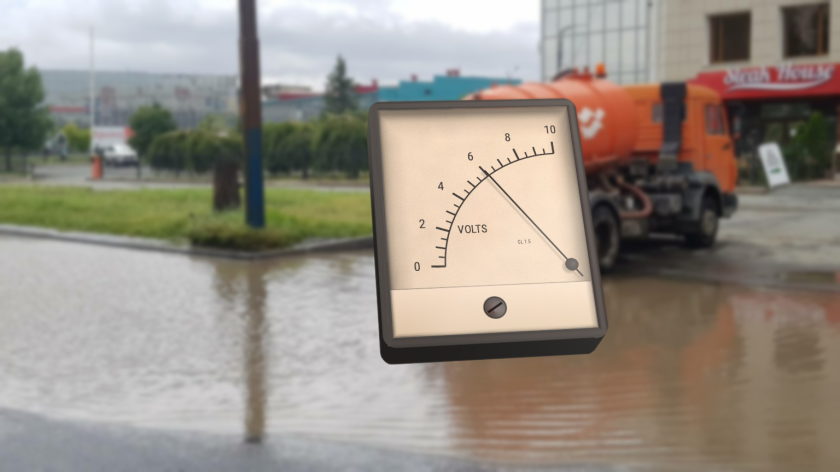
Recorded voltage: 6 (V)
